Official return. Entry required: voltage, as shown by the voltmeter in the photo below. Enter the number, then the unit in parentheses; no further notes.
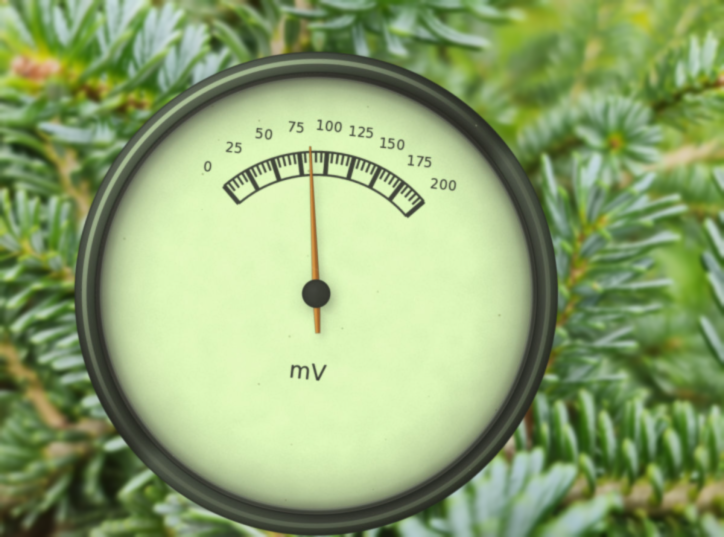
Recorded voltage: 85 (mV)
